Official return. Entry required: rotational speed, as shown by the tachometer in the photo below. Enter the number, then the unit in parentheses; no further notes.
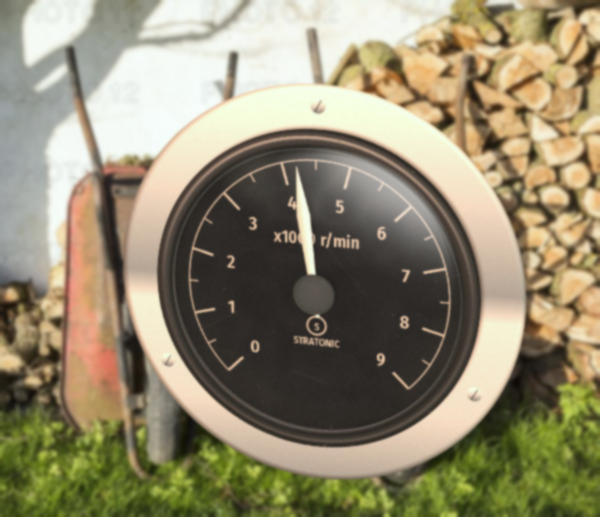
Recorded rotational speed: 4250 (rpm)
